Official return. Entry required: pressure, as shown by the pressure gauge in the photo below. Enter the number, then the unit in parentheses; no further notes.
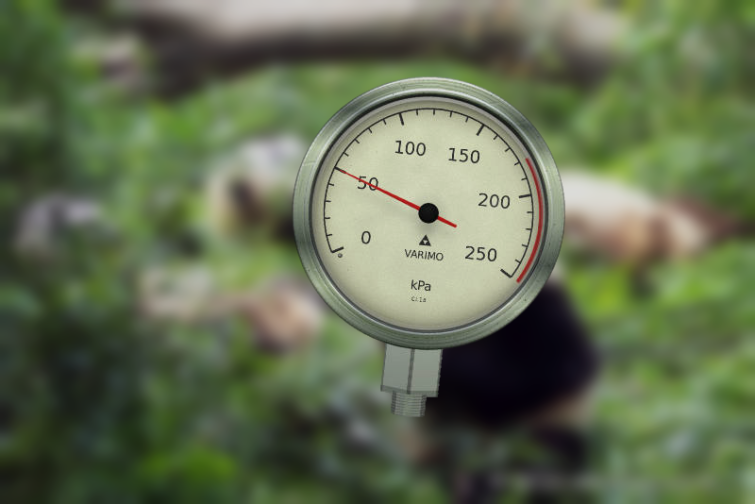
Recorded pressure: 50 (kPa)
